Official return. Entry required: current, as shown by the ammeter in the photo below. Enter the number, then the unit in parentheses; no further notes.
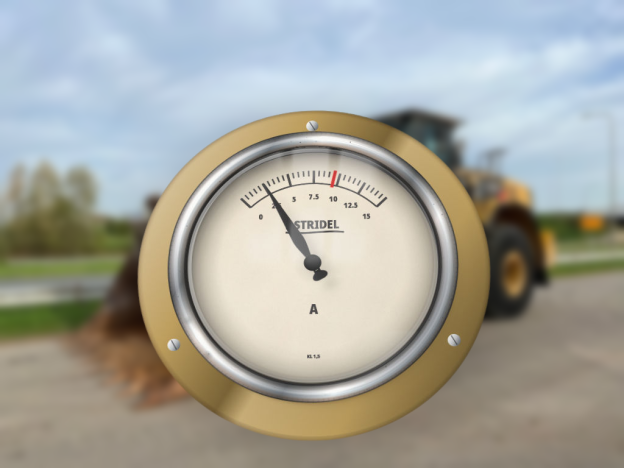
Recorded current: 2.5 (A)
